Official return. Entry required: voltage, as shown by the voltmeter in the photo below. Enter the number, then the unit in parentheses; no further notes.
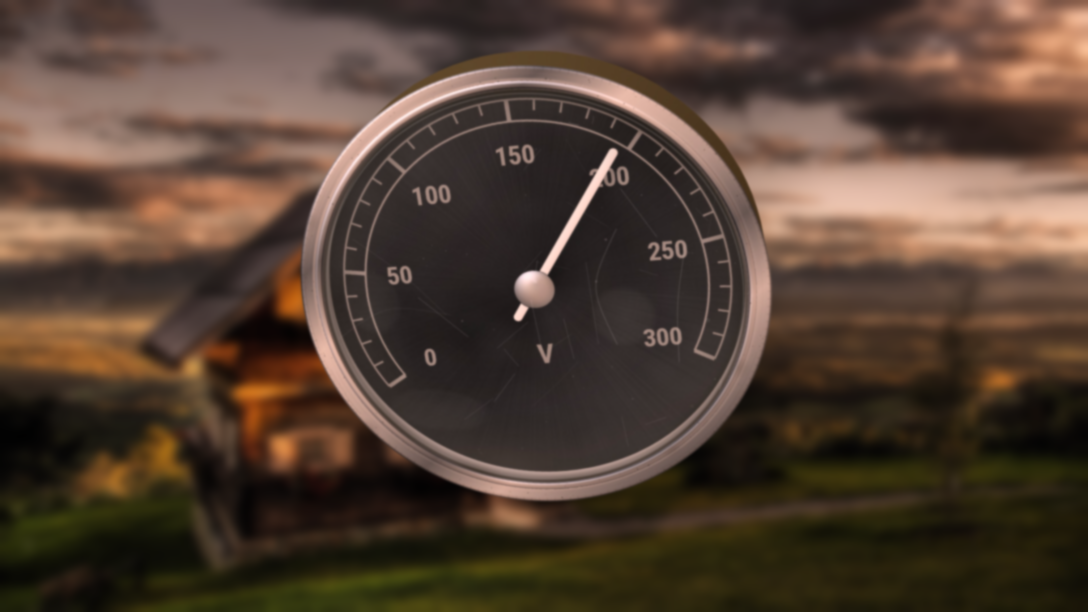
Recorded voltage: 195 (V)
